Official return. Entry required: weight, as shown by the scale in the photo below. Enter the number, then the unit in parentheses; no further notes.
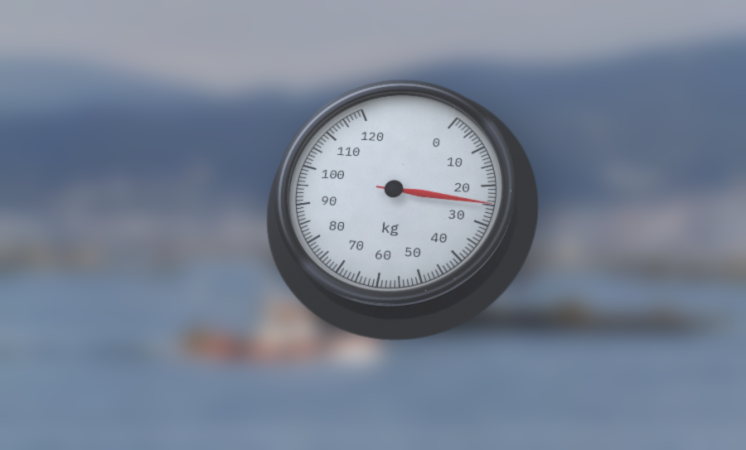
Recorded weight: 25 (kg)
